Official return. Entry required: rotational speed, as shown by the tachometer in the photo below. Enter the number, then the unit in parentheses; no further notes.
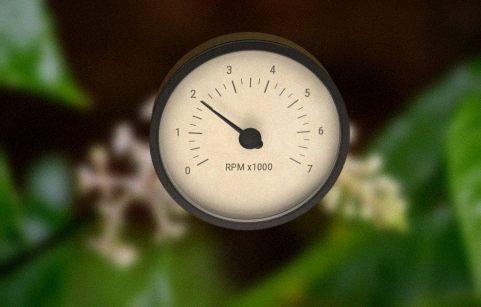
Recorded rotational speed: 2000 (rpm)
